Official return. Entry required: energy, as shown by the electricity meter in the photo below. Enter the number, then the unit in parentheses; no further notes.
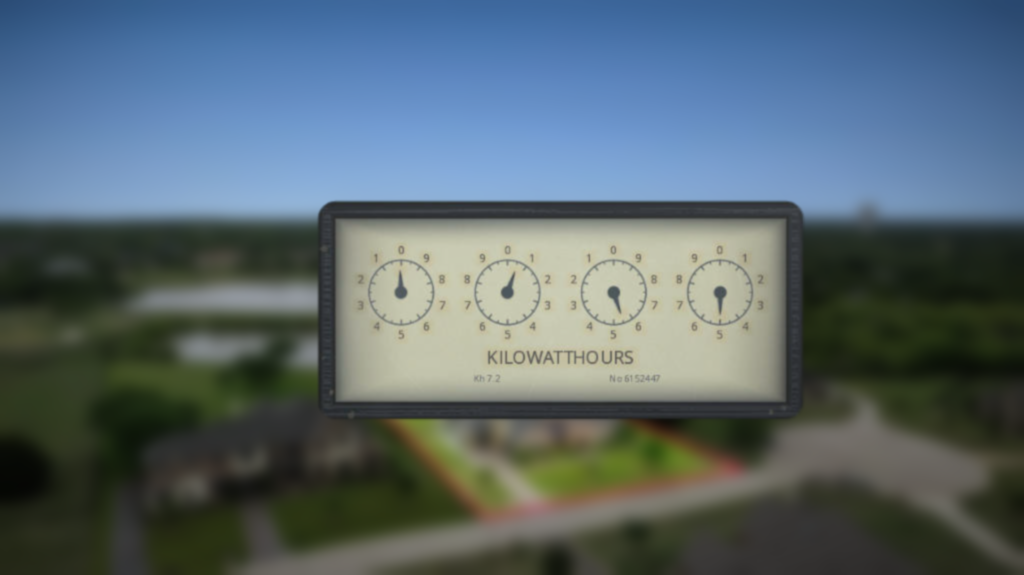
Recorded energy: 55 (kWh)
